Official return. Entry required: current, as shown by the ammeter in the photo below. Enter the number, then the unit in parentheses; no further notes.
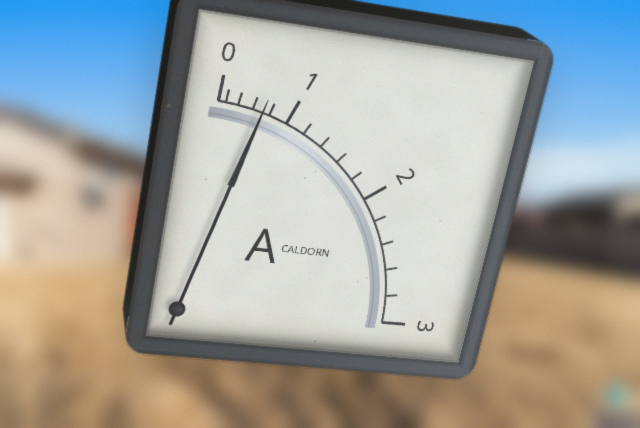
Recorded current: 0.7 (A)
